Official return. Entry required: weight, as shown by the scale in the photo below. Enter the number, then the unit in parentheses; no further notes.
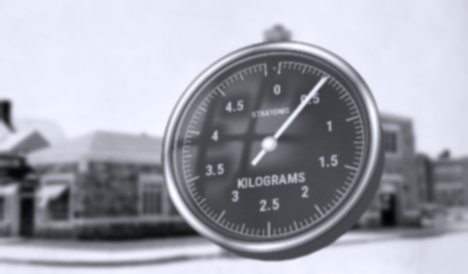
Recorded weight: 0.5 (kg)
